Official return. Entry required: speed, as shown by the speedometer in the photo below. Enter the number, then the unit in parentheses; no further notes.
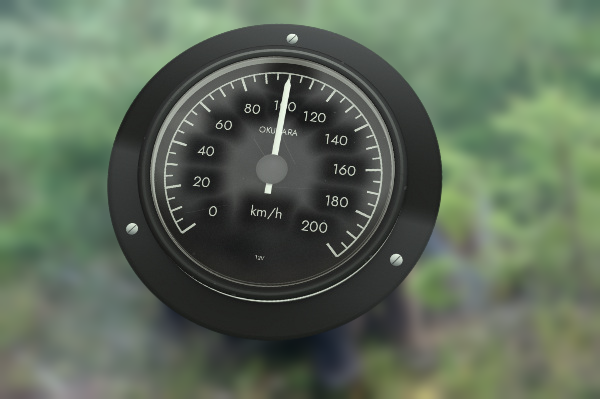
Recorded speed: 100 (km/h)
